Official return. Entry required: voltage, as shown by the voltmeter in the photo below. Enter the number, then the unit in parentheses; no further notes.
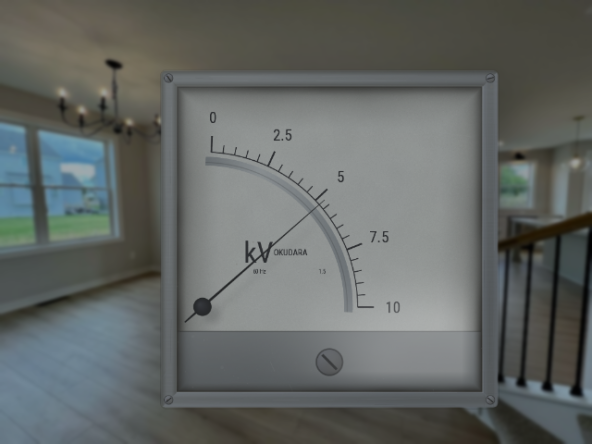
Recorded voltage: 5.25 (kV)
